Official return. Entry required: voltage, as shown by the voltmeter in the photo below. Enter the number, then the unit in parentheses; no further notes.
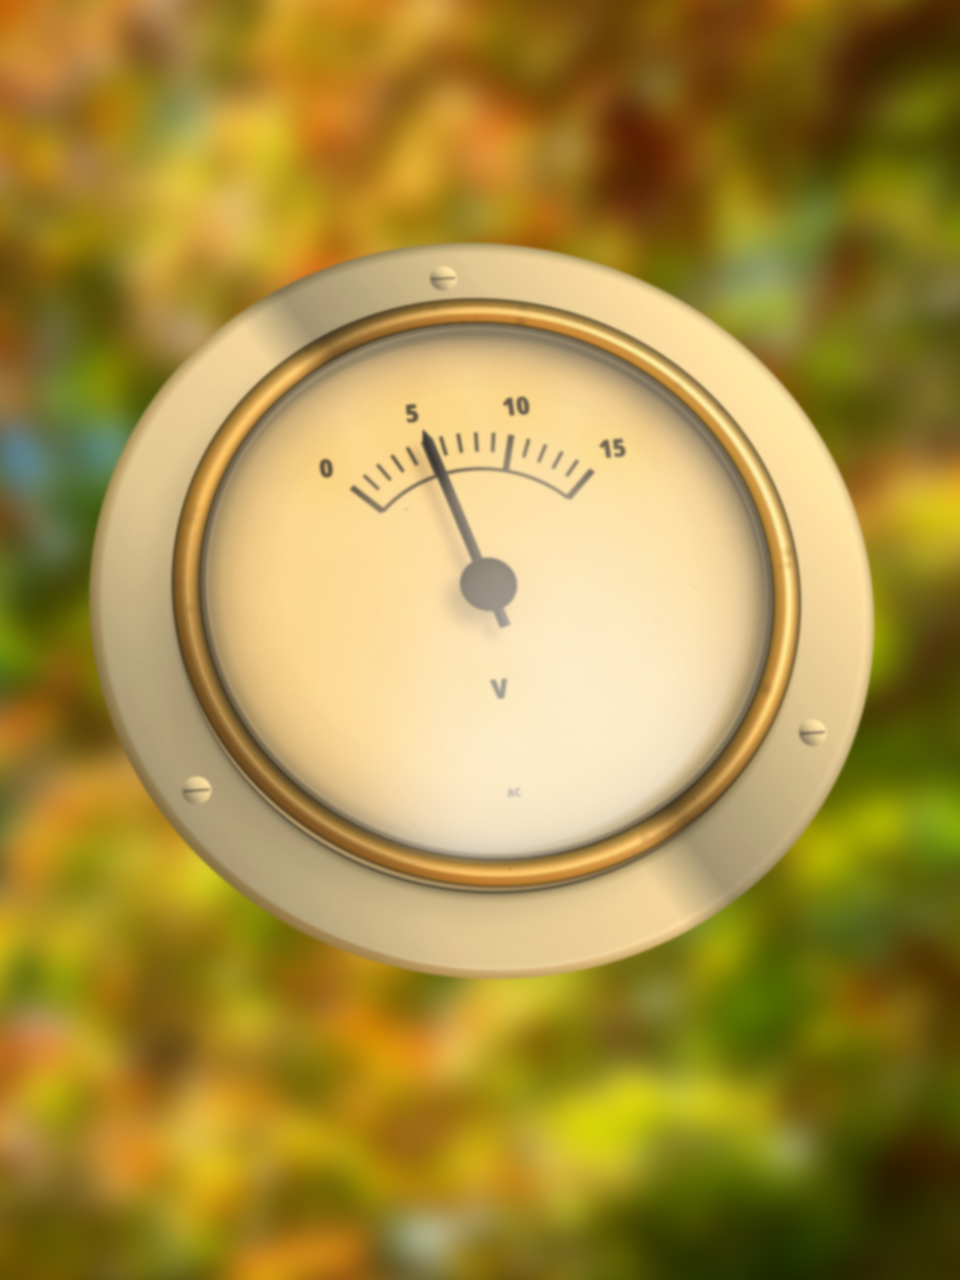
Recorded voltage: 5 (V)
